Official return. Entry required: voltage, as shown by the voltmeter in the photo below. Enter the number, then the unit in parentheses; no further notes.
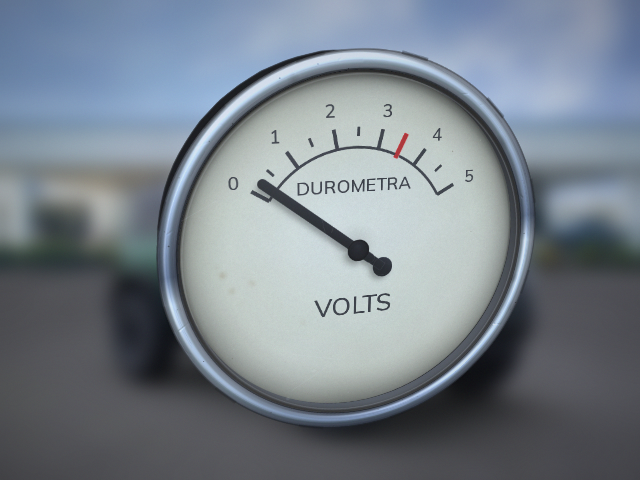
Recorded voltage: 0.25 (V)
